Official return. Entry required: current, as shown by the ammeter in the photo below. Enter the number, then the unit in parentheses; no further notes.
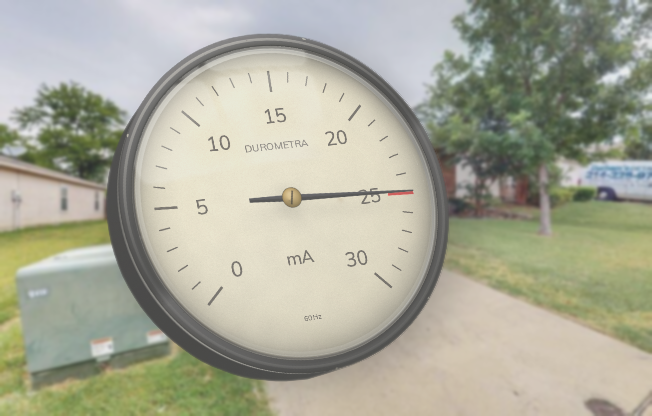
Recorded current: 25 (mA)
